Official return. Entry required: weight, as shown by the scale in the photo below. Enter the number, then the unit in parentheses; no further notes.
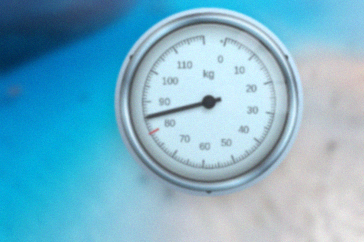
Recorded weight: 85 (kg)
